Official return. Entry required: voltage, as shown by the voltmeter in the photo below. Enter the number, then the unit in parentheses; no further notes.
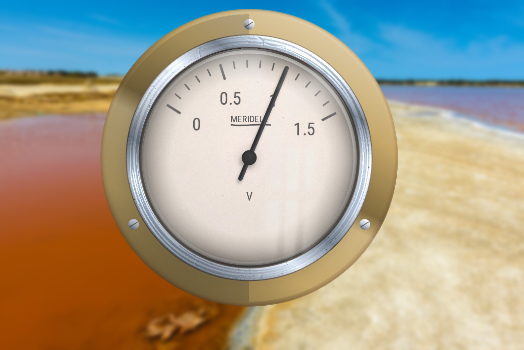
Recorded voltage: 1 (V)
